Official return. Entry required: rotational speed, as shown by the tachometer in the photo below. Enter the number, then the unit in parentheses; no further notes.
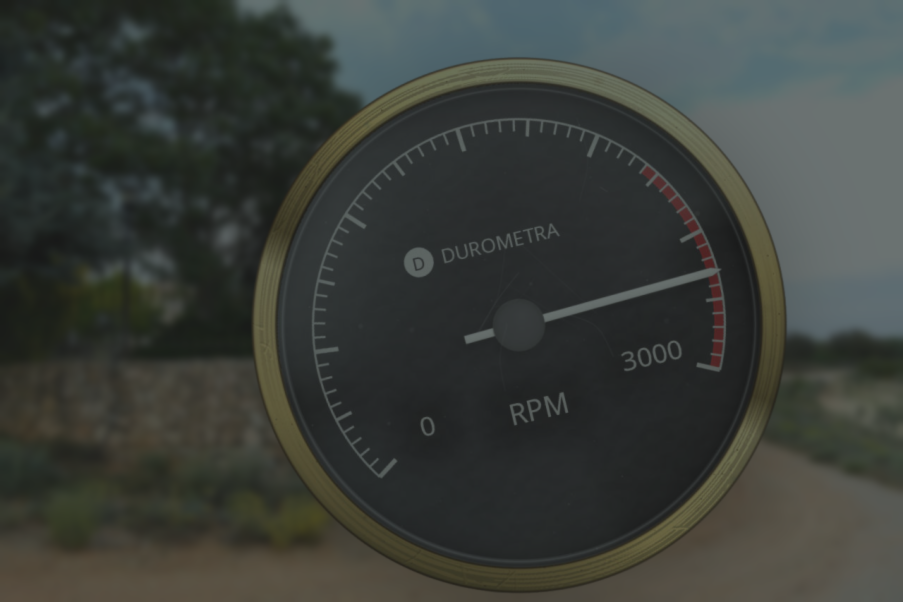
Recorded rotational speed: 2650 (rpm)
